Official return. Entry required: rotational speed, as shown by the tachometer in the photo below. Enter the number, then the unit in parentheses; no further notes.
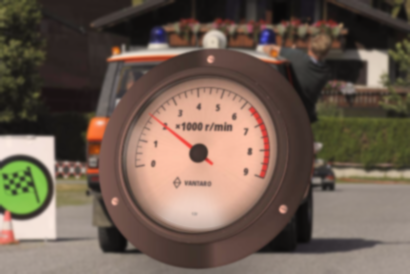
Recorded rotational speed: 2000 (rpm)
